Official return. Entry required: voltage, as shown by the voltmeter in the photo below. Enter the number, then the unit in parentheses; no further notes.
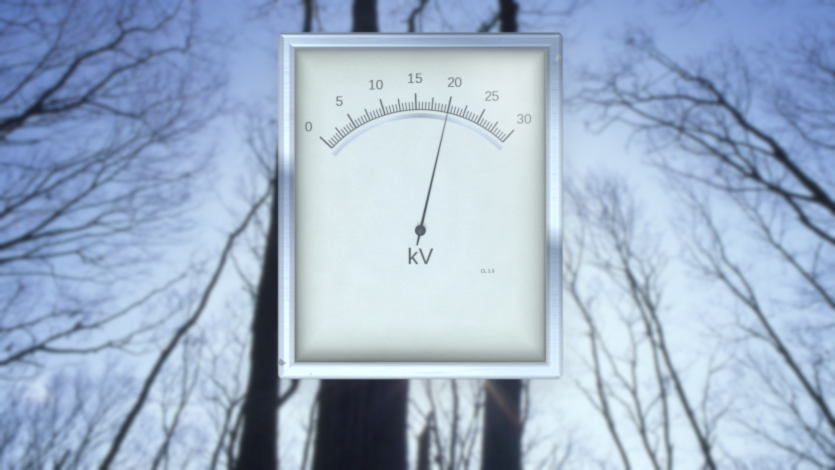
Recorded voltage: 20 (kV)
